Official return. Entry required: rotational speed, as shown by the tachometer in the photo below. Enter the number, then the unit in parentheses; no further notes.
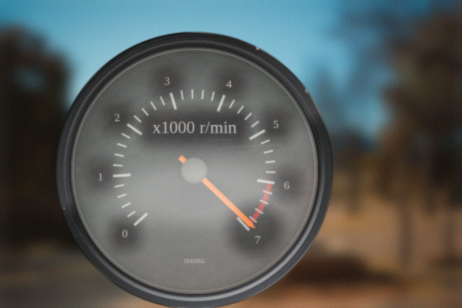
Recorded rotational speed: 6900 (rpm)
